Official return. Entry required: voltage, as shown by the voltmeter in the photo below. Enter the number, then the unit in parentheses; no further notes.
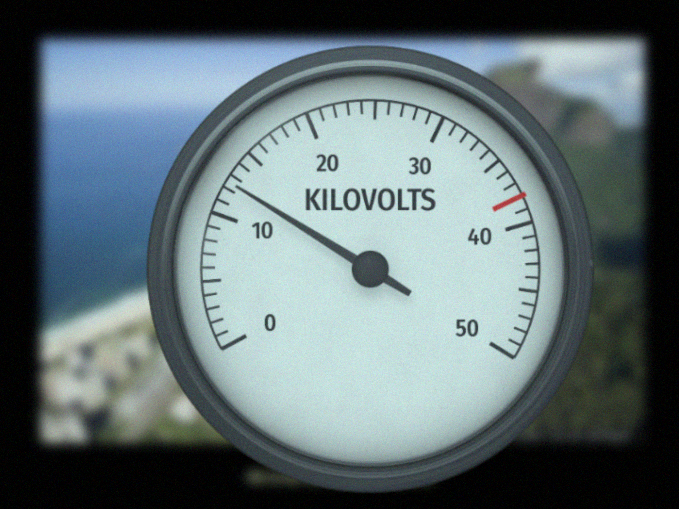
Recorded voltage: 12.5 (kV)
